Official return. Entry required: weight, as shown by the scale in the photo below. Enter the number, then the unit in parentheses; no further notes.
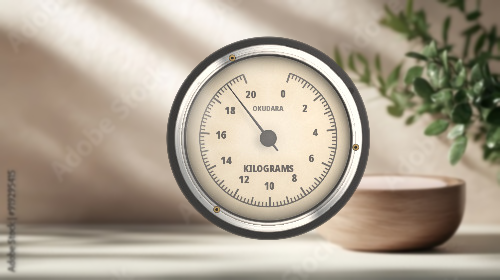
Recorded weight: 19 (kg)
